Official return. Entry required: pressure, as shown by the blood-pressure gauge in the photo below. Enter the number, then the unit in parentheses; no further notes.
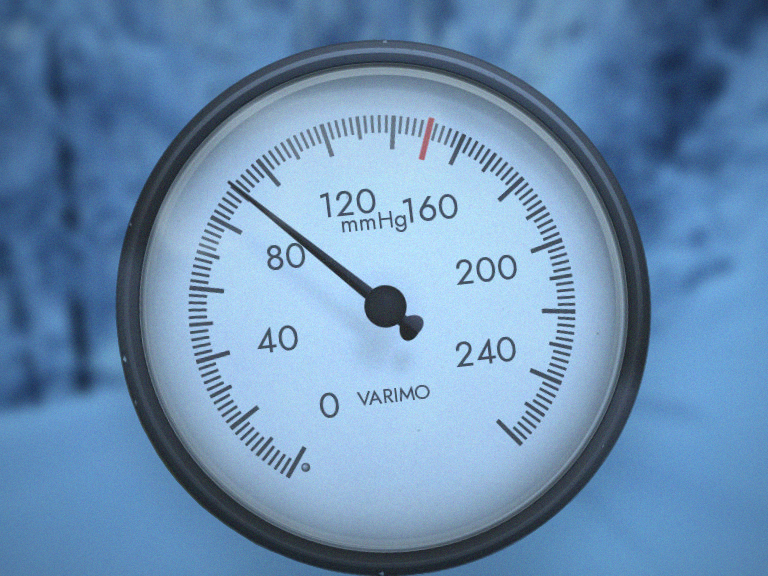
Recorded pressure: 90 (mmHg)
